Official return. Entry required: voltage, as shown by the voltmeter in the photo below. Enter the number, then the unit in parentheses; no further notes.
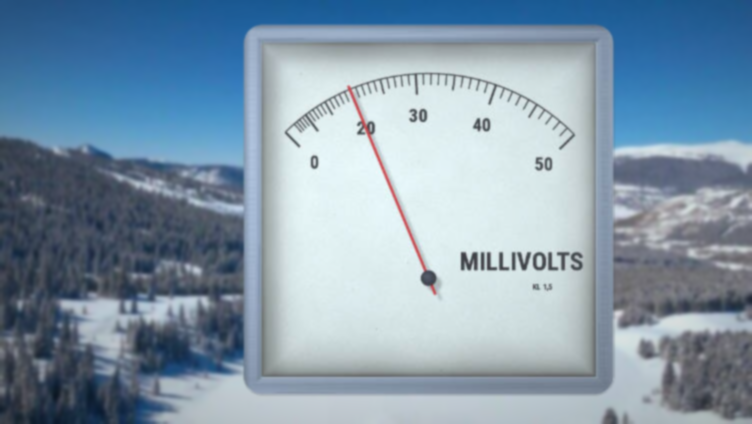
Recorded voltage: 20 (mV)
